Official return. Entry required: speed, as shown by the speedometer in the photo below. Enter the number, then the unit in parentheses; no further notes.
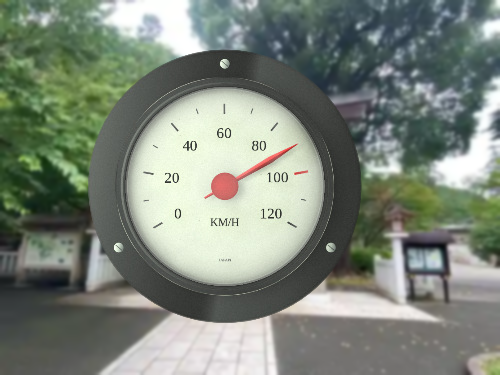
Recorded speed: 90 (km/h)
